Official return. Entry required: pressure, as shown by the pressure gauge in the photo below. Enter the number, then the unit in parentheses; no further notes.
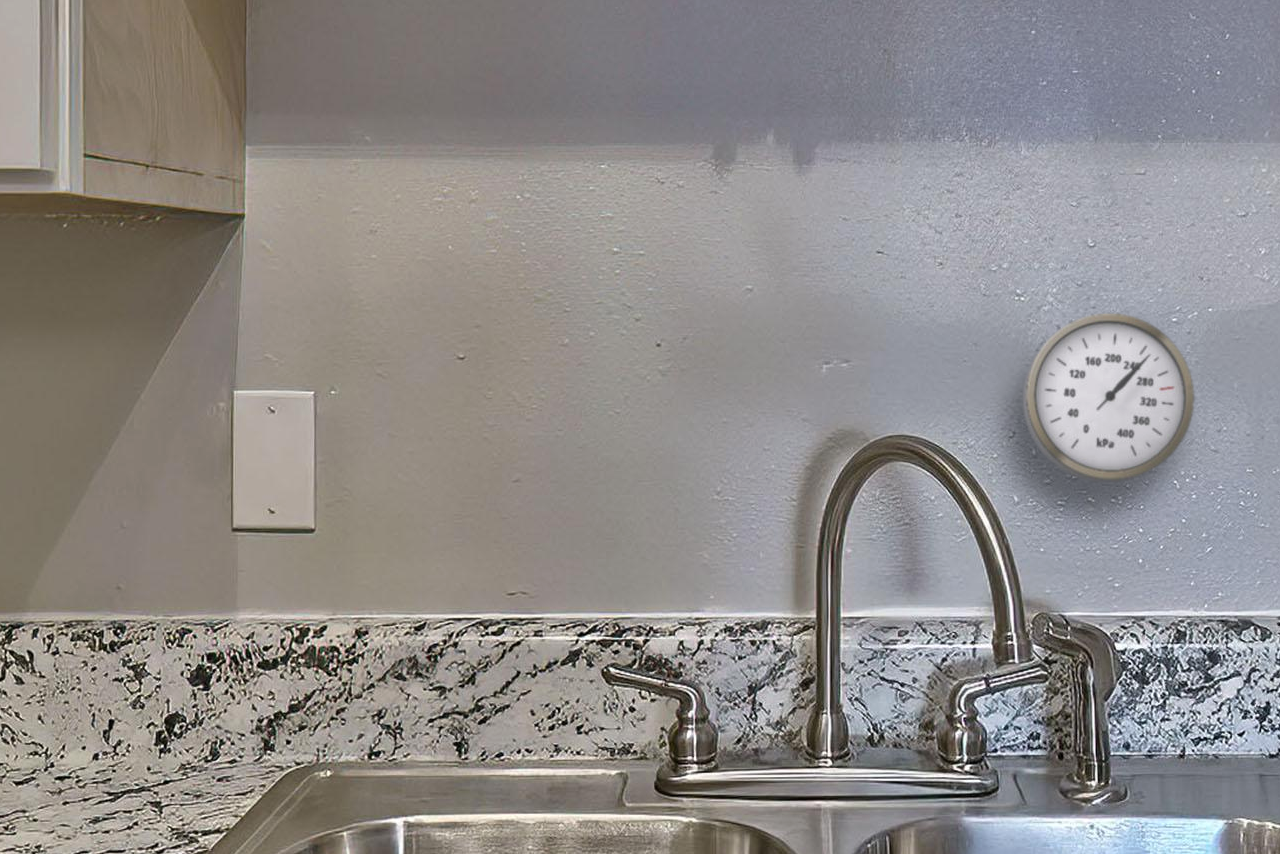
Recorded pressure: 250 (kPa)
